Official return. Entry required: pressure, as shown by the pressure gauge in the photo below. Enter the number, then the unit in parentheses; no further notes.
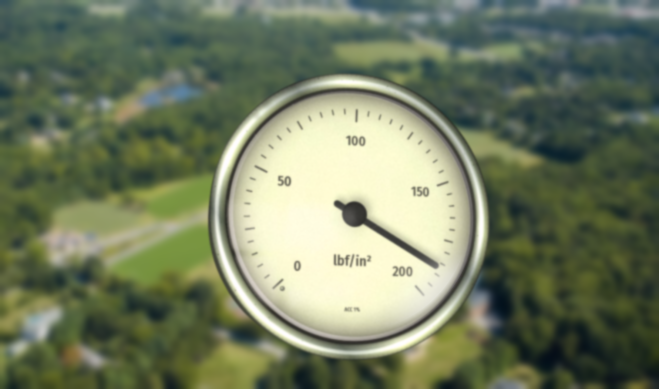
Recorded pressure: 187.5 (psi)
